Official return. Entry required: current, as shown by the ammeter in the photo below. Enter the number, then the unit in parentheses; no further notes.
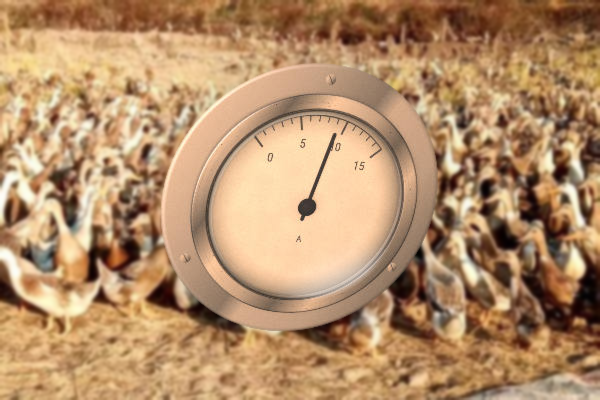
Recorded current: 9 (A)
